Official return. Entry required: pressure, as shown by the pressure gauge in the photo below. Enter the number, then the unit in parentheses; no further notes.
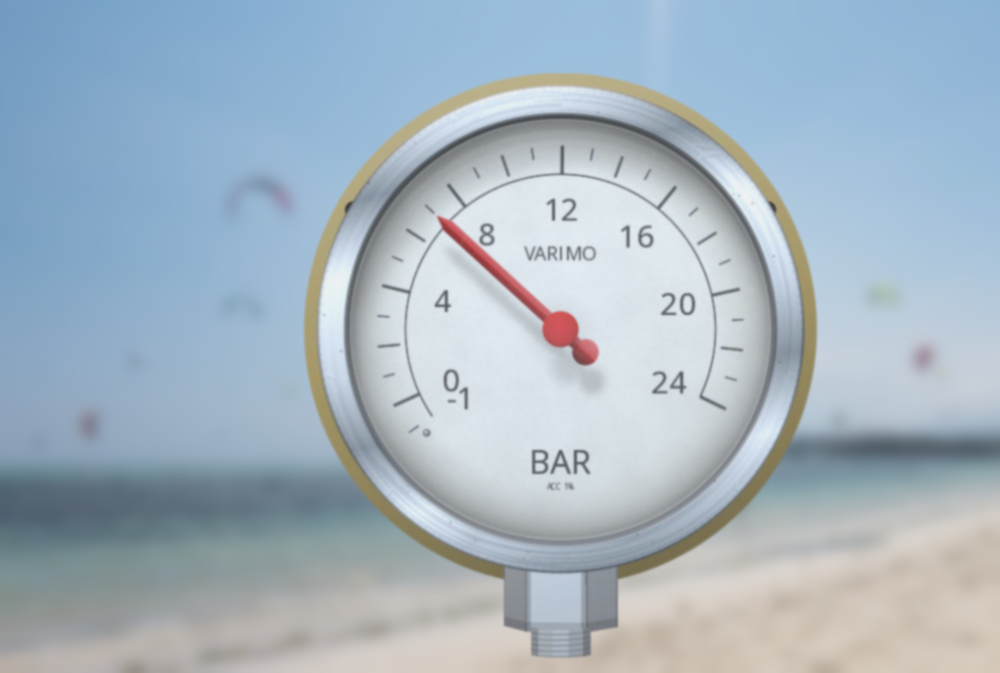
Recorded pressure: 7 (bar)
